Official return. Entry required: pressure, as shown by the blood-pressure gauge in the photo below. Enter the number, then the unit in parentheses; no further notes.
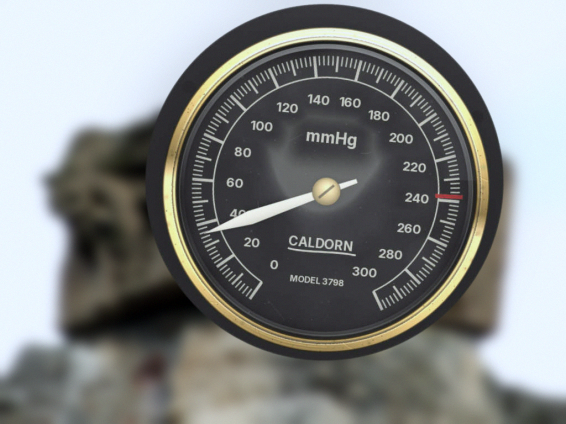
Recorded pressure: 36 (mmHg)
